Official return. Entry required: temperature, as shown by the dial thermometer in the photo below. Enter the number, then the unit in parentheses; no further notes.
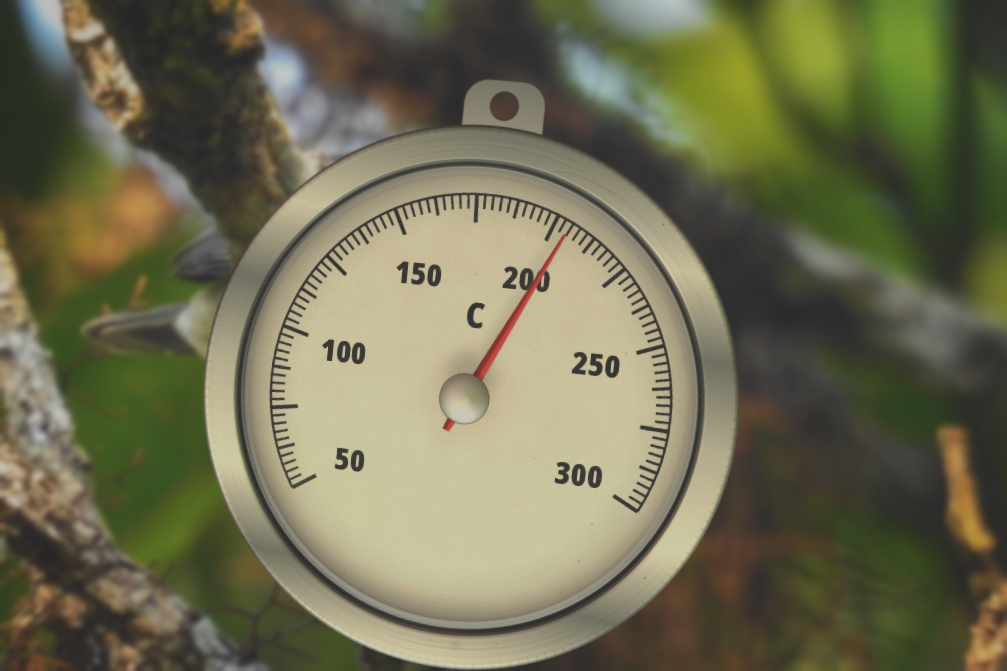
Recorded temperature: 205 (°C)
